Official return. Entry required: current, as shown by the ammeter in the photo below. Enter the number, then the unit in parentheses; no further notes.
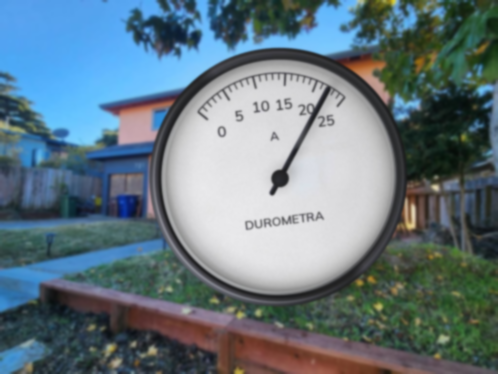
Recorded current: 22 (A)
